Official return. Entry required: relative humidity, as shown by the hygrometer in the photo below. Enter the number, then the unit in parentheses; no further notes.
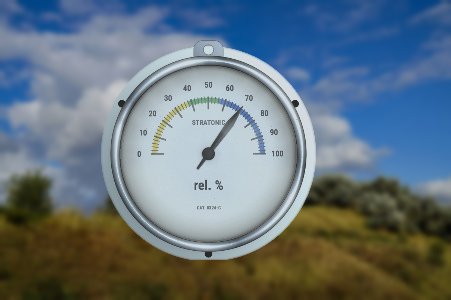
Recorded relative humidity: 70 (%)
